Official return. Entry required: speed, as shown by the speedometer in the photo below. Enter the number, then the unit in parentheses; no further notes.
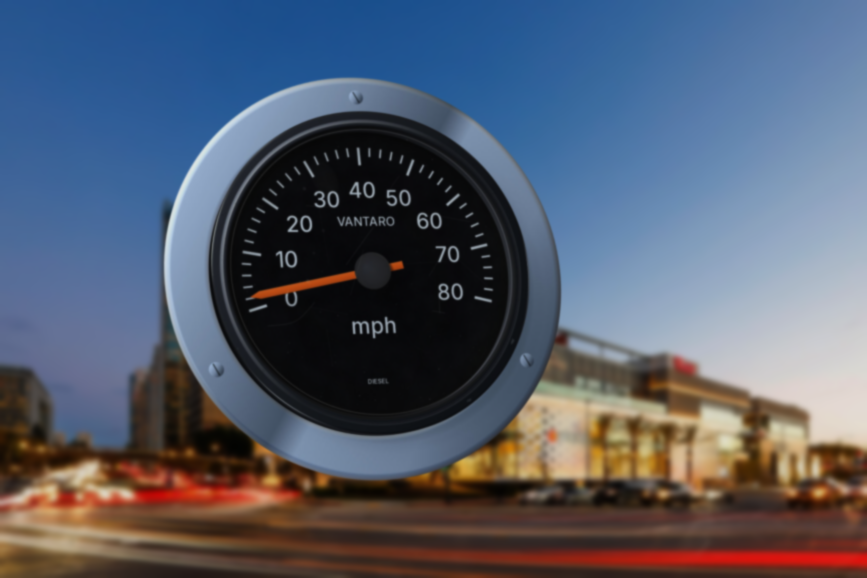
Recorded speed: 2 (mph)
